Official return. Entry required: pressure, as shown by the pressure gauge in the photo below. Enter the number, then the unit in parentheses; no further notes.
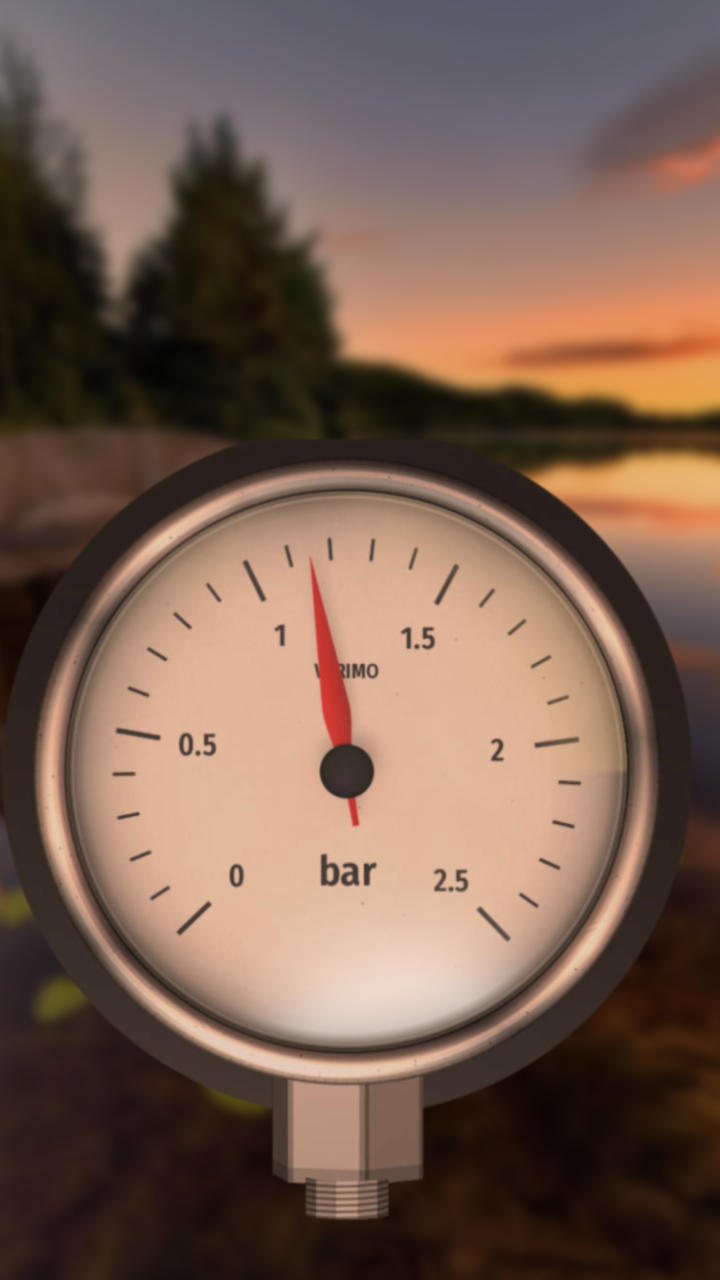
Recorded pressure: 1.15 (bar)
